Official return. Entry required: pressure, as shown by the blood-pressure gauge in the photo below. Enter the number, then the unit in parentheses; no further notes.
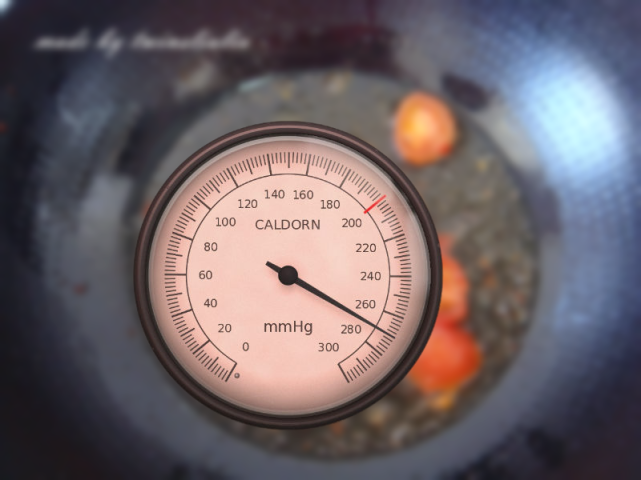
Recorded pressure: 270 (mmHg)
